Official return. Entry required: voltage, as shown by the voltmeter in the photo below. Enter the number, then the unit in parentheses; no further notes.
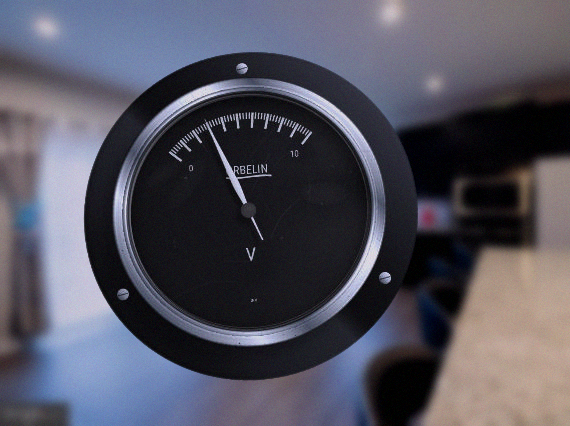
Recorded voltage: 3 (V)
